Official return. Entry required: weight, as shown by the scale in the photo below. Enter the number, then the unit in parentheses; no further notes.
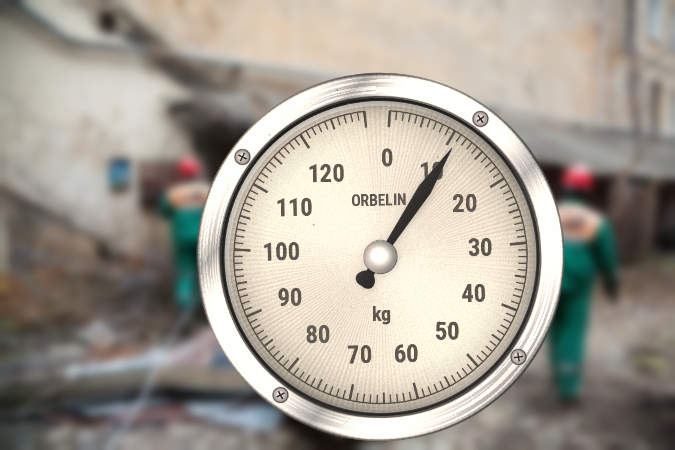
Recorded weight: 11 (kg)
